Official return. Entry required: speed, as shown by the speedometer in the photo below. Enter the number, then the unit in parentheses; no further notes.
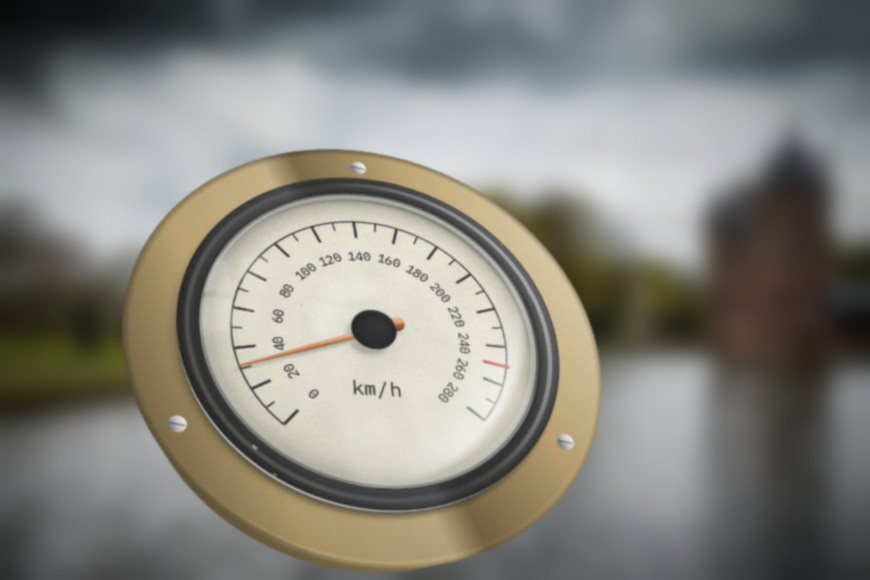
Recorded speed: 30 (km/h)
